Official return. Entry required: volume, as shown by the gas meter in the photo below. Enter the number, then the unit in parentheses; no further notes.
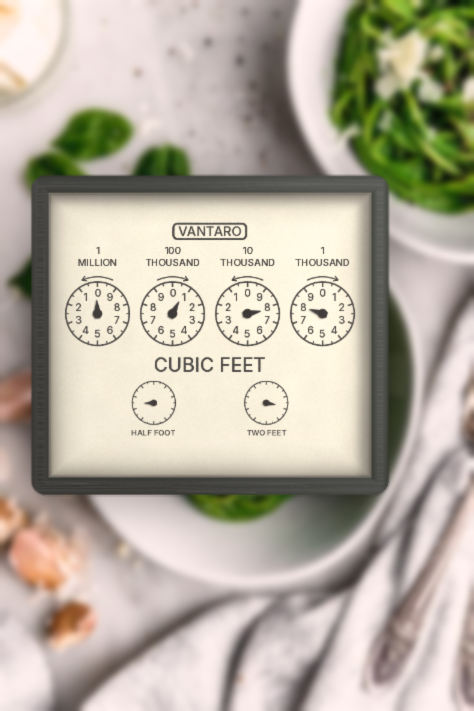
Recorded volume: 7800 (ft³)
